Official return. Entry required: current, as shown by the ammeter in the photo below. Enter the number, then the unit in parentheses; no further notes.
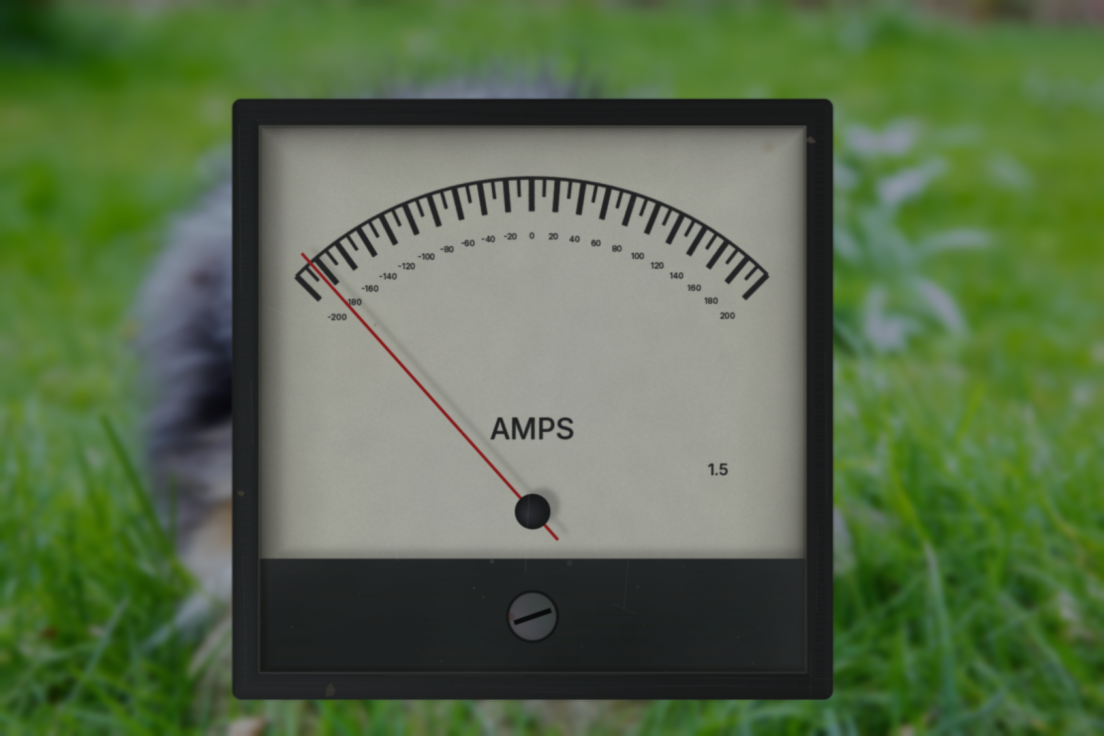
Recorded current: -185 (A)
